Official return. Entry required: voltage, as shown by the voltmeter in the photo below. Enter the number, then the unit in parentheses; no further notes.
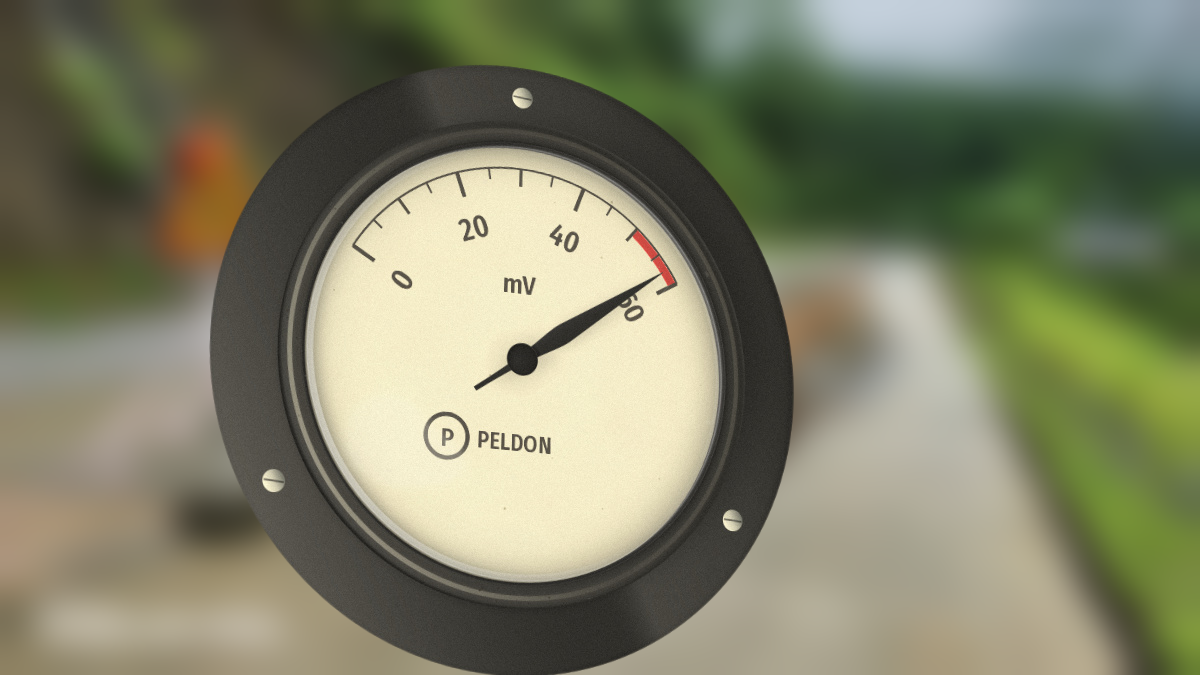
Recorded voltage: 57.5 (mV)
